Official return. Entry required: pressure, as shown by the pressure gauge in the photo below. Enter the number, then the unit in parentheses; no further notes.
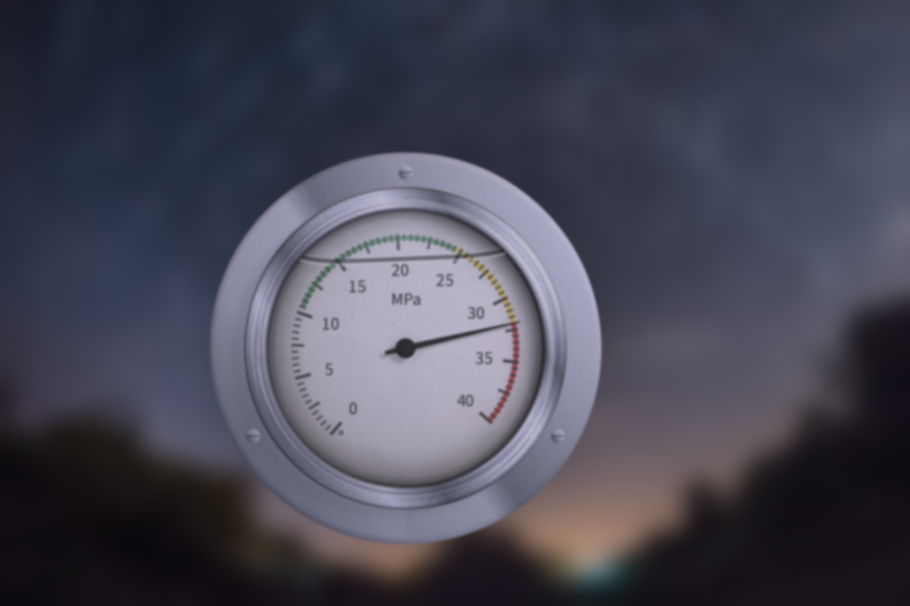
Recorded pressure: 32 (MPa)
